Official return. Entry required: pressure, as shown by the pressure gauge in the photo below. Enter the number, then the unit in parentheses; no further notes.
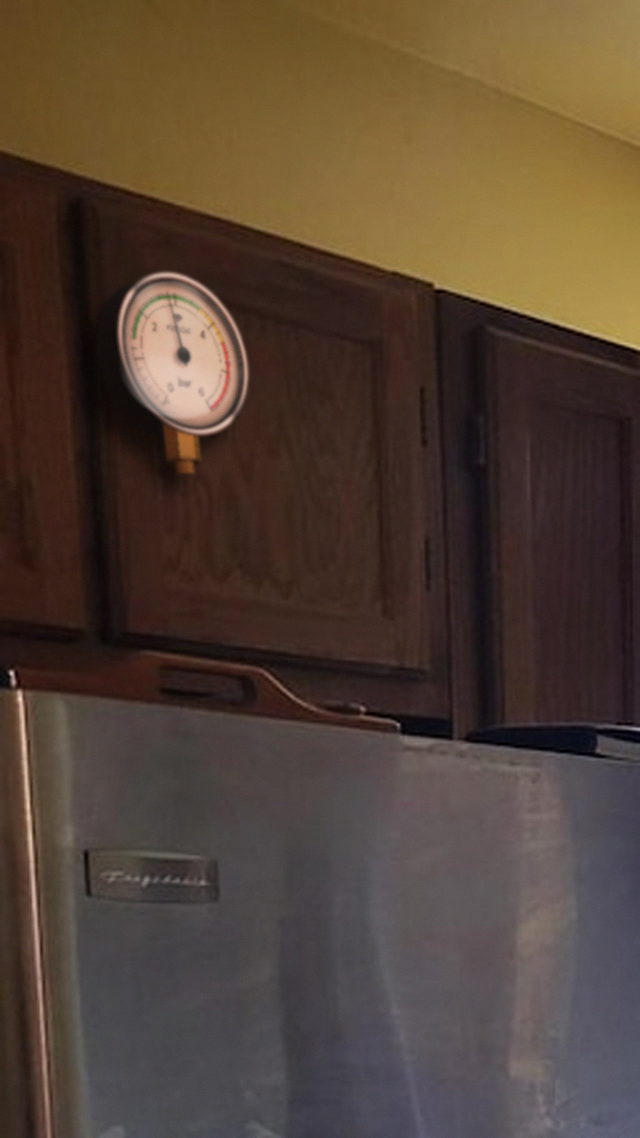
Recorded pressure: 2.8 (bar)
